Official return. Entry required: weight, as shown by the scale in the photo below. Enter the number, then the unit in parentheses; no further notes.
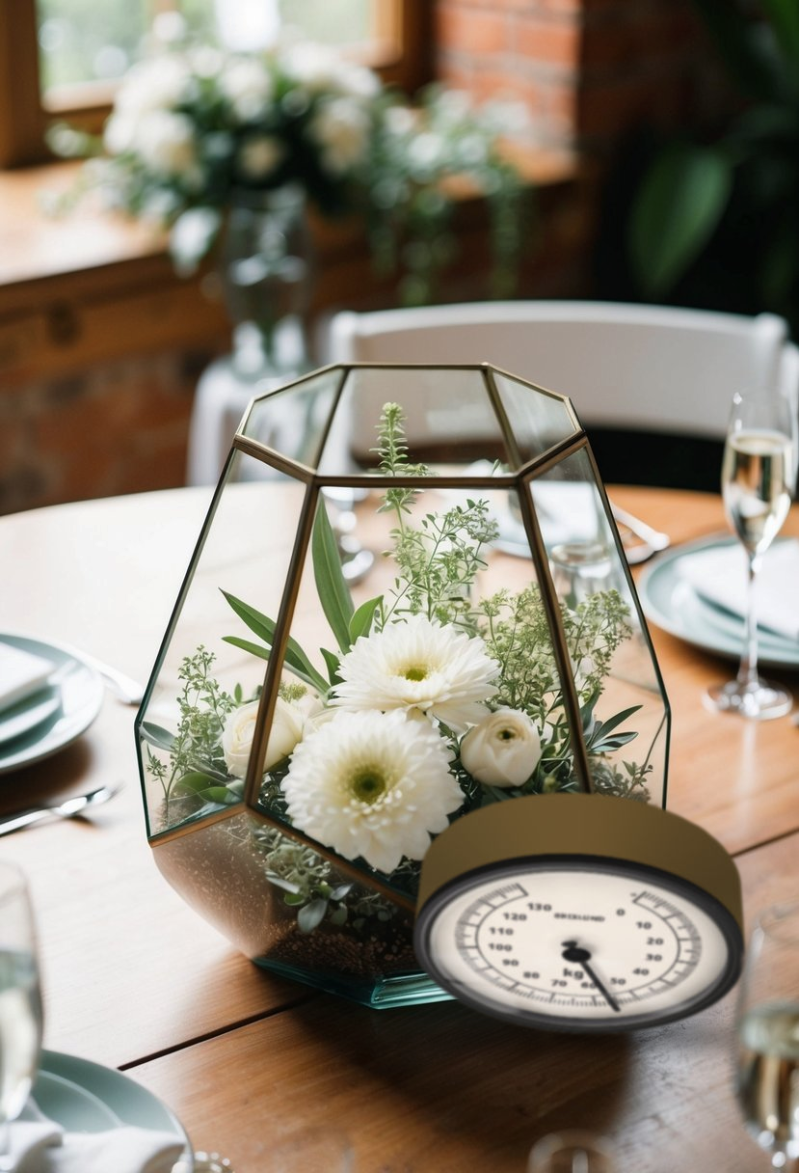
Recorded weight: 55 (kg)
